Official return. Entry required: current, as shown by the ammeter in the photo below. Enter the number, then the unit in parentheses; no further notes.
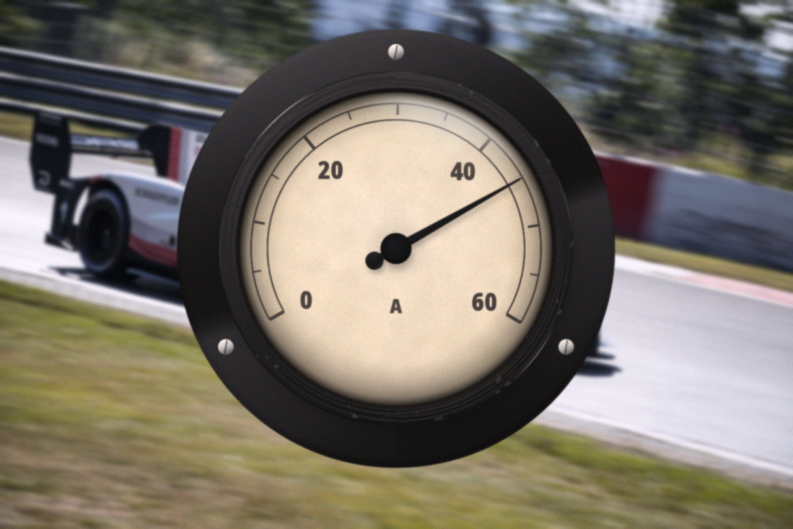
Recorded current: 45 (A)
